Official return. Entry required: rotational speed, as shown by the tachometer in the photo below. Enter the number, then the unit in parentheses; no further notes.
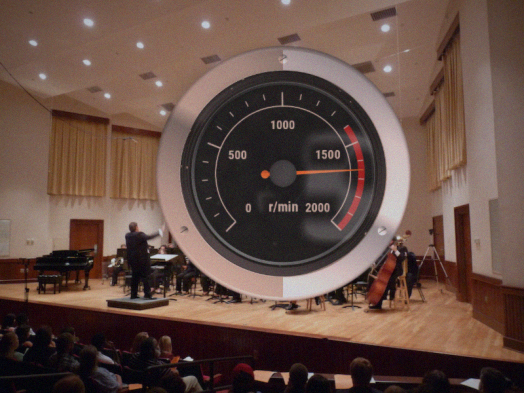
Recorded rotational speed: 1650 (rpm)
